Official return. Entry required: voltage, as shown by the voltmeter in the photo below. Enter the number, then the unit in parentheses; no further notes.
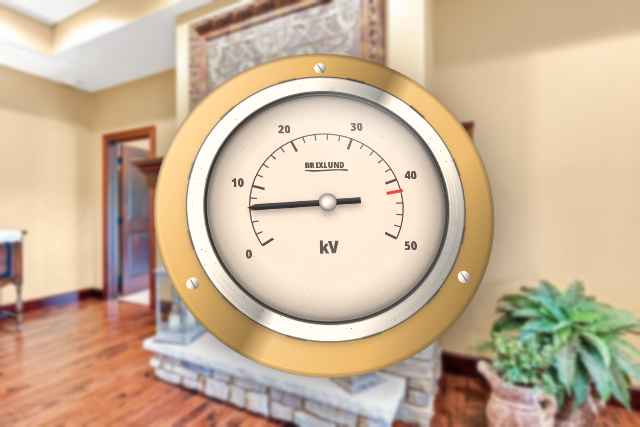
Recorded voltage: 6 (kV)
